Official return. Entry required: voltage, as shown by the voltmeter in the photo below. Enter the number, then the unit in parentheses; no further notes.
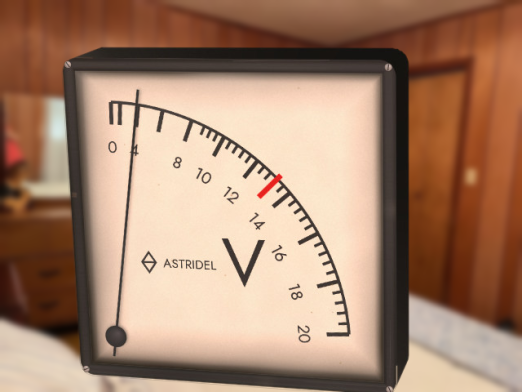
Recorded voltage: 4 (V)
